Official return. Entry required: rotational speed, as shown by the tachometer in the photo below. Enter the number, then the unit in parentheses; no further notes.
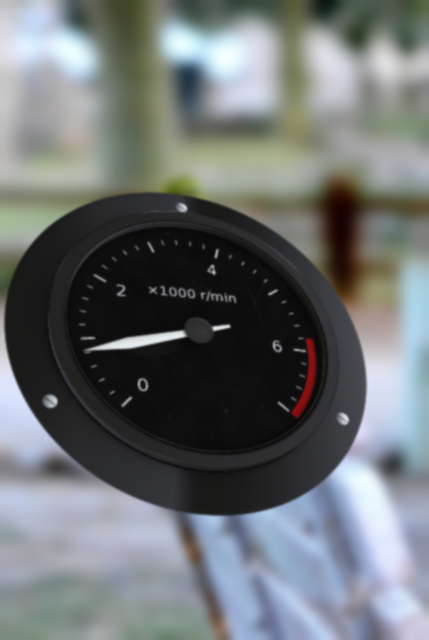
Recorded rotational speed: 800 (rpm)
